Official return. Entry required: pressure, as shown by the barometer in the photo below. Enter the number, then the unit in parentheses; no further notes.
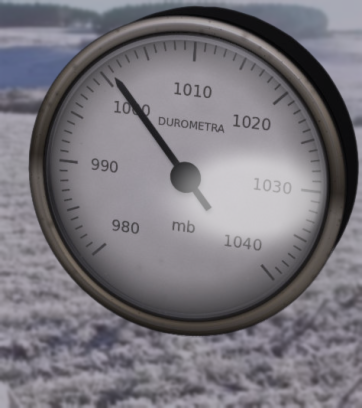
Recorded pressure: 1001 (mbar)
